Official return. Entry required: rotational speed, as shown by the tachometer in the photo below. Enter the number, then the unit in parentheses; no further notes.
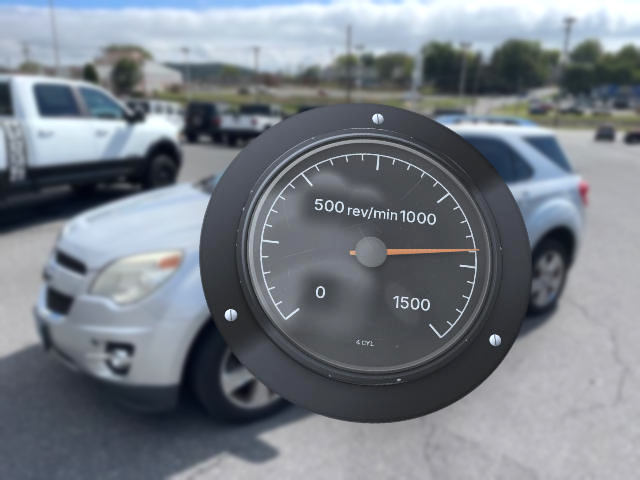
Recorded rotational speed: 1200 (rpm)
